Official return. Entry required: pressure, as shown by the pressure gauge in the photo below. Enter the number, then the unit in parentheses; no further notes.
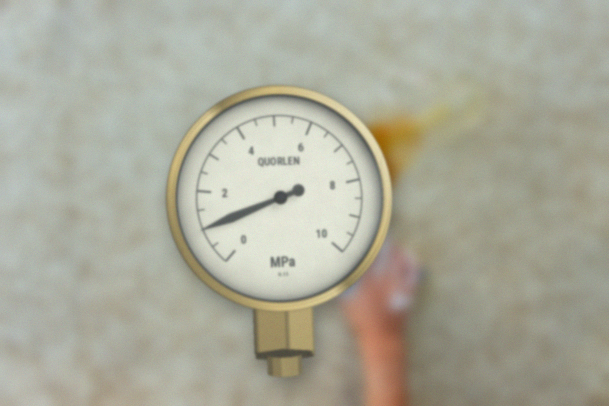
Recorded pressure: 1 (MPa)
